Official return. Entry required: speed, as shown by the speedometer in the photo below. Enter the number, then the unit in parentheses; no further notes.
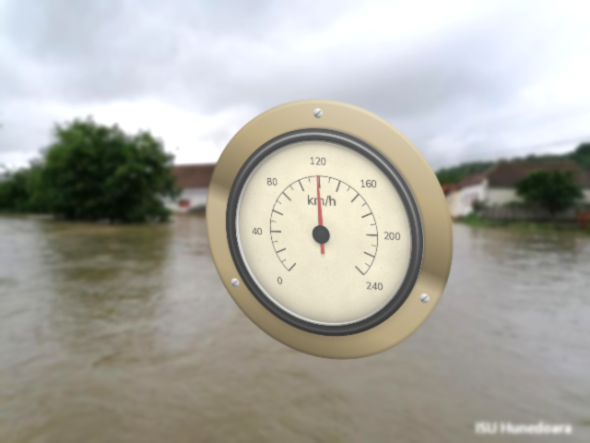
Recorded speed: 120 (km/h)
